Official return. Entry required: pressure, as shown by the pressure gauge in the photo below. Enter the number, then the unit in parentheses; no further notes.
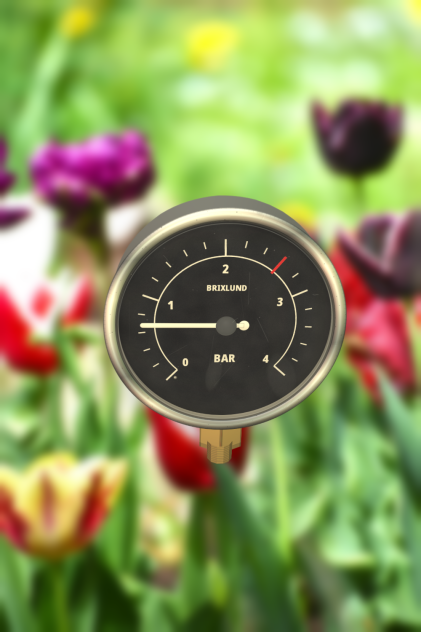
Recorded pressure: 0.7 (bar)
